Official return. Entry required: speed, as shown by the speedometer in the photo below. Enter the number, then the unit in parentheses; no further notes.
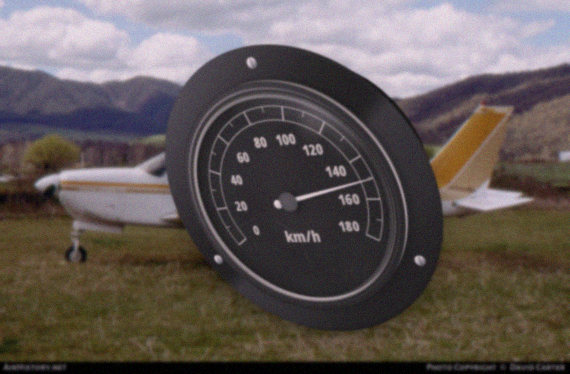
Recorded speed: 150 (km/h)
